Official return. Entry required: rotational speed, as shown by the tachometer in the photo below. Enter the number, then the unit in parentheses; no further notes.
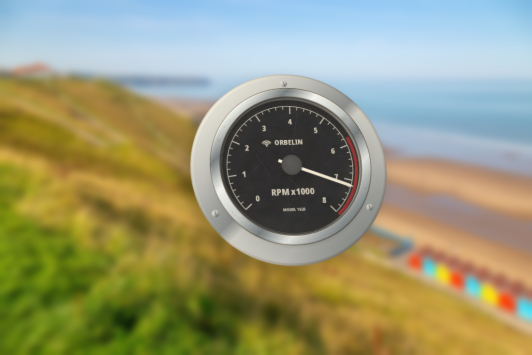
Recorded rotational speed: 7200 (rpm)
